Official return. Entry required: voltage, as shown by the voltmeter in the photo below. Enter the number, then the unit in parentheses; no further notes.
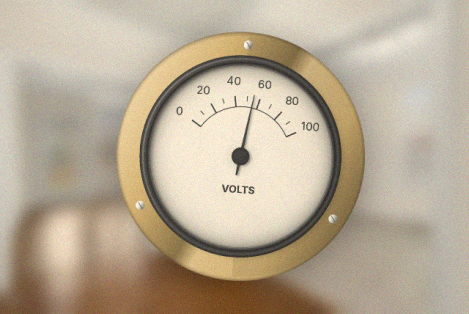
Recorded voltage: 55 (V)
